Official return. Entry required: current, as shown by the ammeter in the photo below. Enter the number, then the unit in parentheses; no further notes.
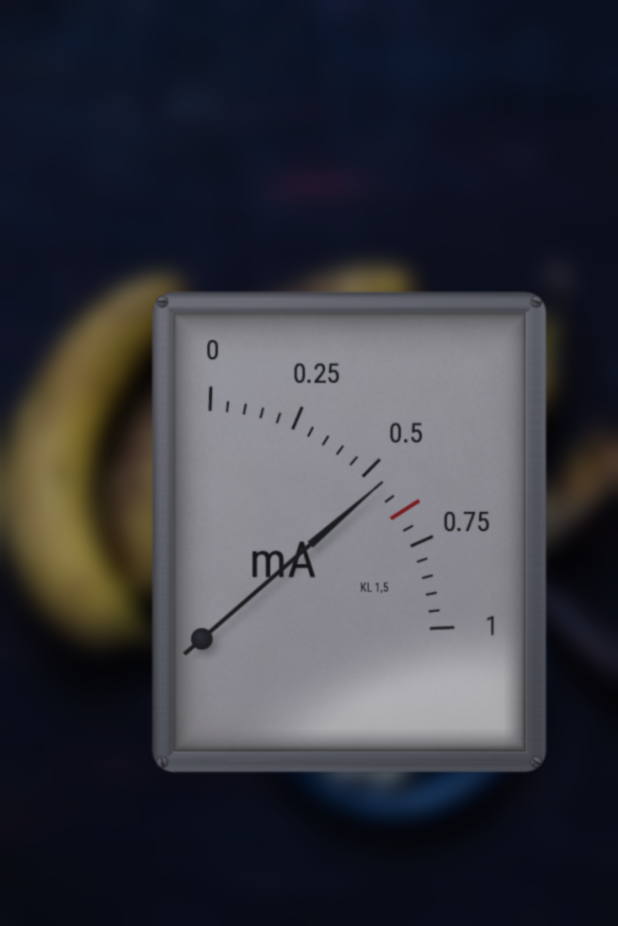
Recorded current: 0.55 (mA)
